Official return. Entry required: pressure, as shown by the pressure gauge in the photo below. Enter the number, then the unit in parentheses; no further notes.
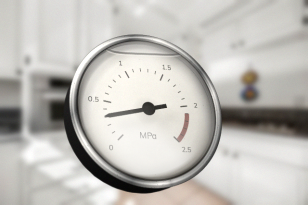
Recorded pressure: 0.3 (MPa)
